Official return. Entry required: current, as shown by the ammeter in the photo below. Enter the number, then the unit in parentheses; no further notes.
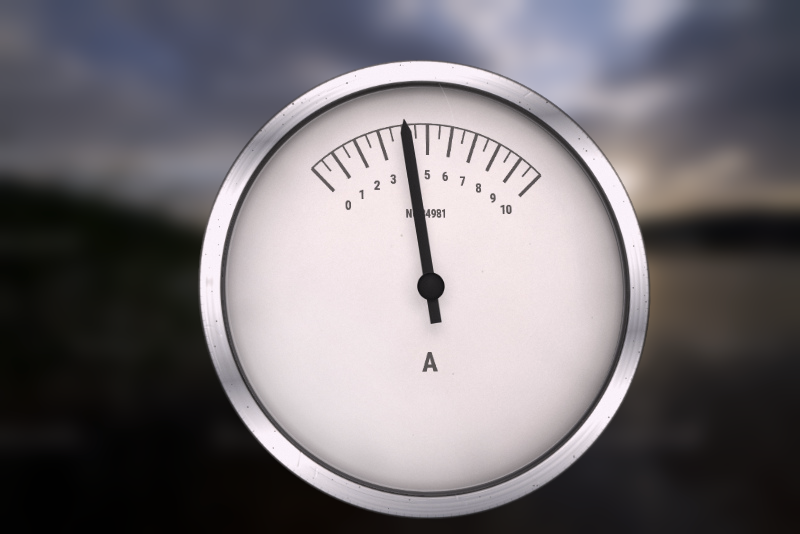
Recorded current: 4 (A)
